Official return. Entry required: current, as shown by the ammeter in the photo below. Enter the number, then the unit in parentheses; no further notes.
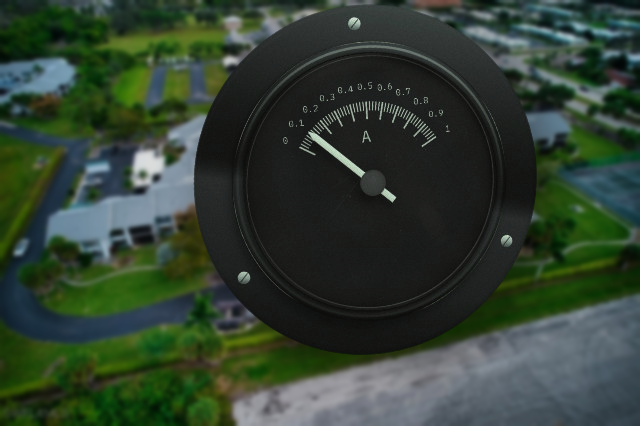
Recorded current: 0.1 (A)
